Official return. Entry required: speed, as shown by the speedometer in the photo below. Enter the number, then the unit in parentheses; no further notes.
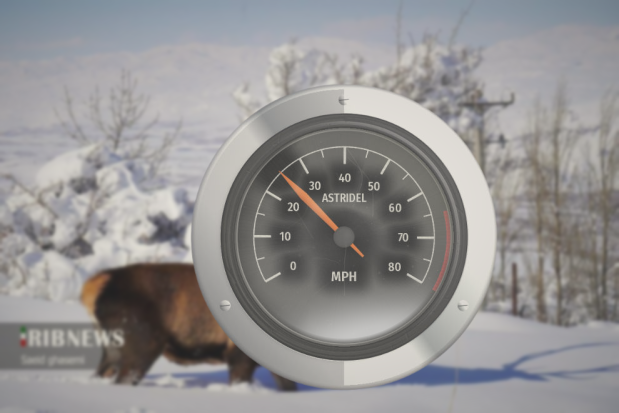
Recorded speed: 25 (mph)
